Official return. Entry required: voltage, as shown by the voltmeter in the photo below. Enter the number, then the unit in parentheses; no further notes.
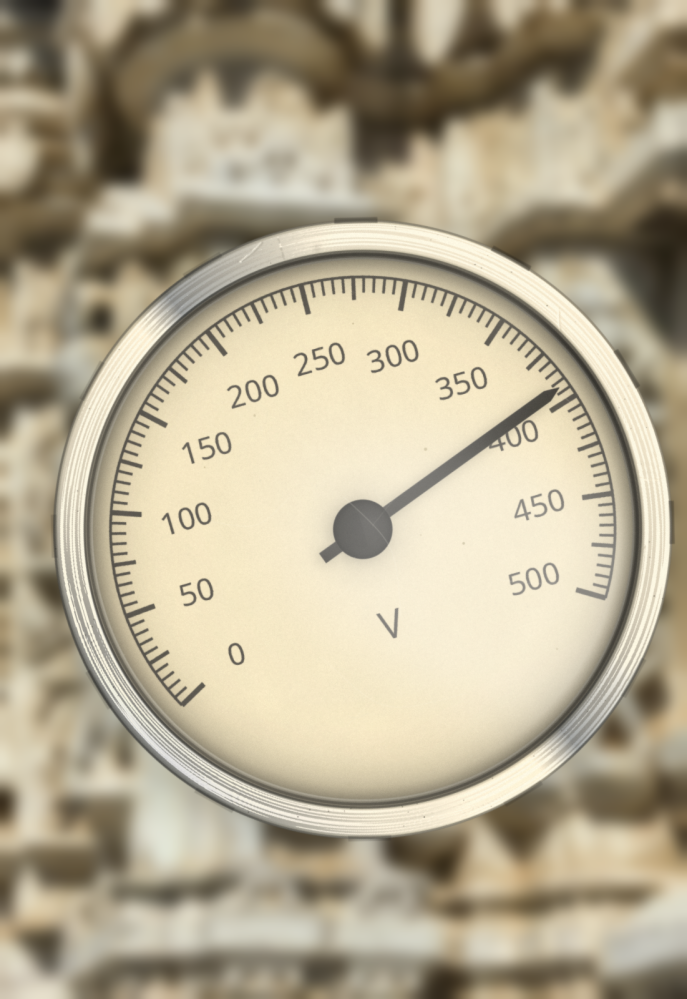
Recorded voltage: 392.5 (V)
